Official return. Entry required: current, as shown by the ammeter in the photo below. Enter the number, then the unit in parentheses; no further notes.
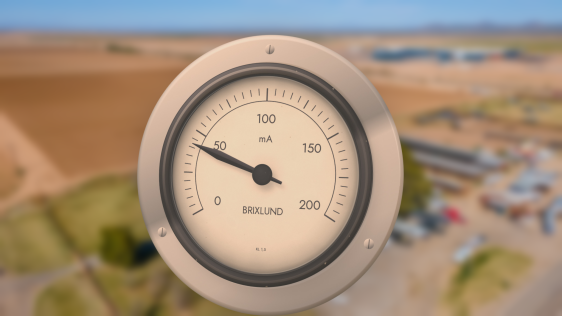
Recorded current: 42.5 (mA)
